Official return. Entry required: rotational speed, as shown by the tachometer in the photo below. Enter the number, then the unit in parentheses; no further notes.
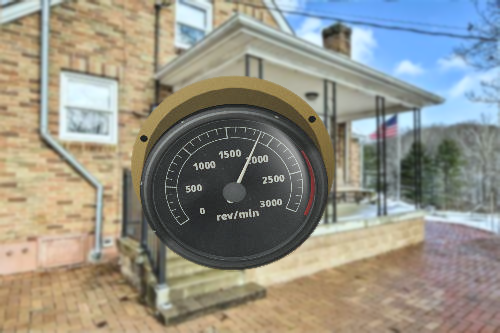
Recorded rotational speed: 1850 (rpm)
